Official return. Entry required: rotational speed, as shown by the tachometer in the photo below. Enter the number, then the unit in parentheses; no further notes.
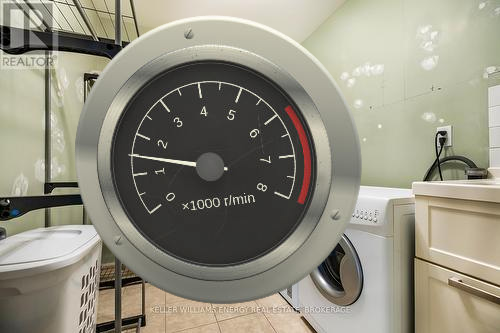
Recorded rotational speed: 1500 (rpm)
